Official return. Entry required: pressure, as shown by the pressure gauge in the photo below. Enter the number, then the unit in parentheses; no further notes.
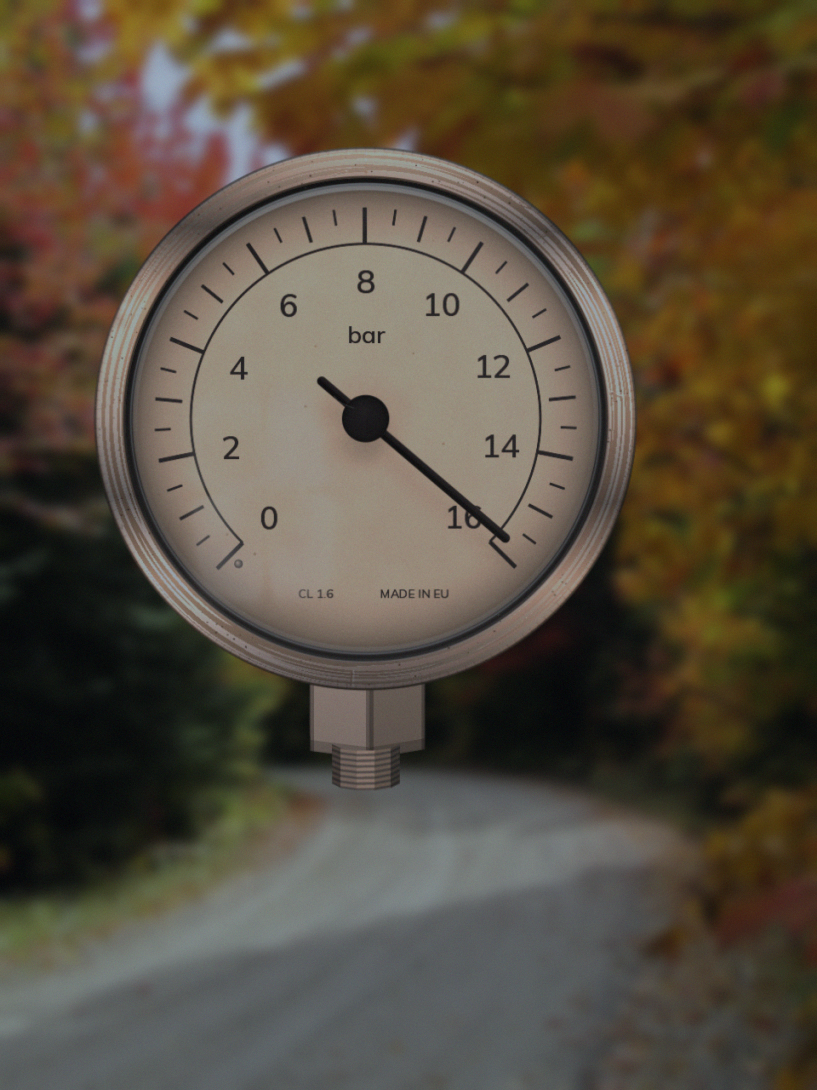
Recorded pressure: 15.75 (bar)
